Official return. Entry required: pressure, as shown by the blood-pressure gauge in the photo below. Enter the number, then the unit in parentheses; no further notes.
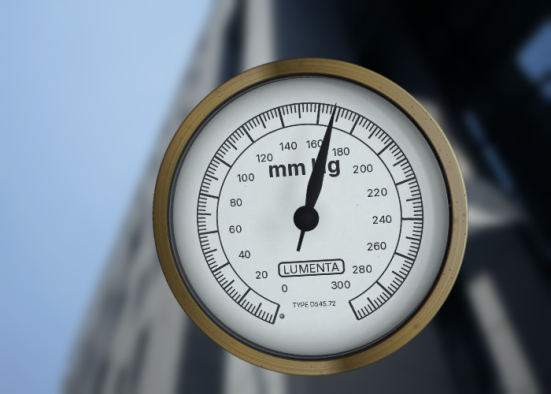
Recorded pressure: 168 (mmHg)
